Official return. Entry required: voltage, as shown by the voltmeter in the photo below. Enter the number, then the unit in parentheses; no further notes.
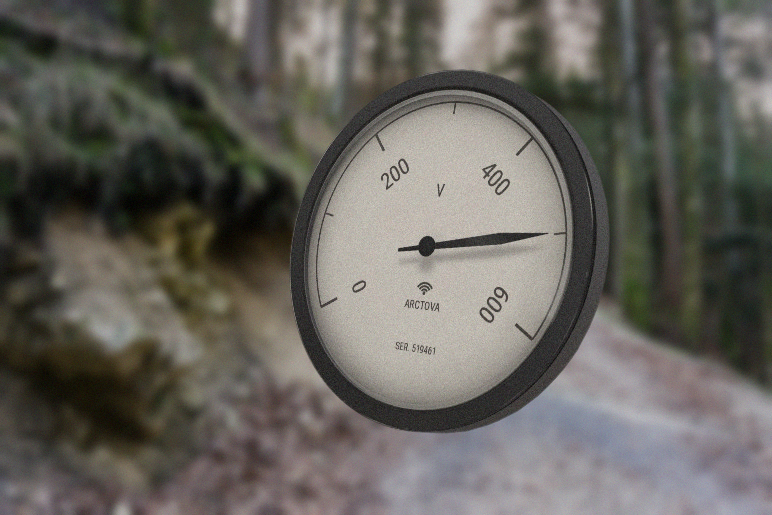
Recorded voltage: 500 (V)
